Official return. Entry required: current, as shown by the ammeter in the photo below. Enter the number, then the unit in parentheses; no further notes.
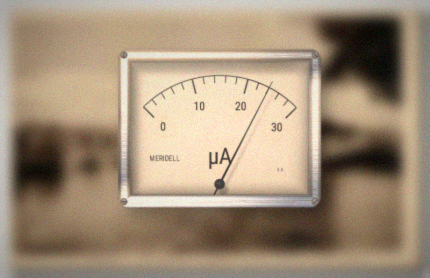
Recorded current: 24 (µA)
